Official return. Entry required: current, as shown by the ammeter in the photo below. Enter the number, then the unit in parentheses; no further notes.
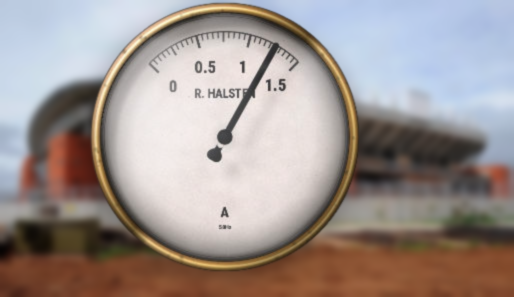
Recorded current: 1.25 (A)
